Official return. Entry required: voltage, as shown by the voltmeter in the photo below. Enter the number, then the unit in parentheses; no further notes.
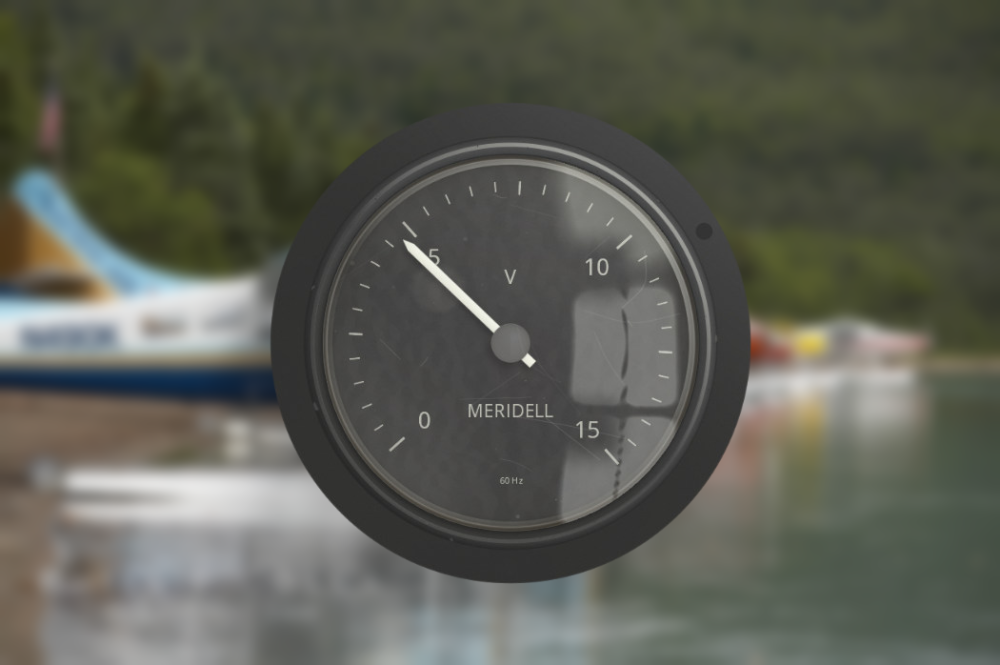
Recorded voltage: 4.75 (V)
